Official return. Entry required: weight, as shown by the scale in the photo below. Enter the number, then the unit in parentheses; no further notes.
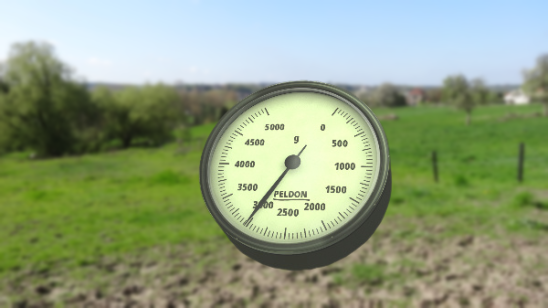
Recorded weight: 3000 (g)
